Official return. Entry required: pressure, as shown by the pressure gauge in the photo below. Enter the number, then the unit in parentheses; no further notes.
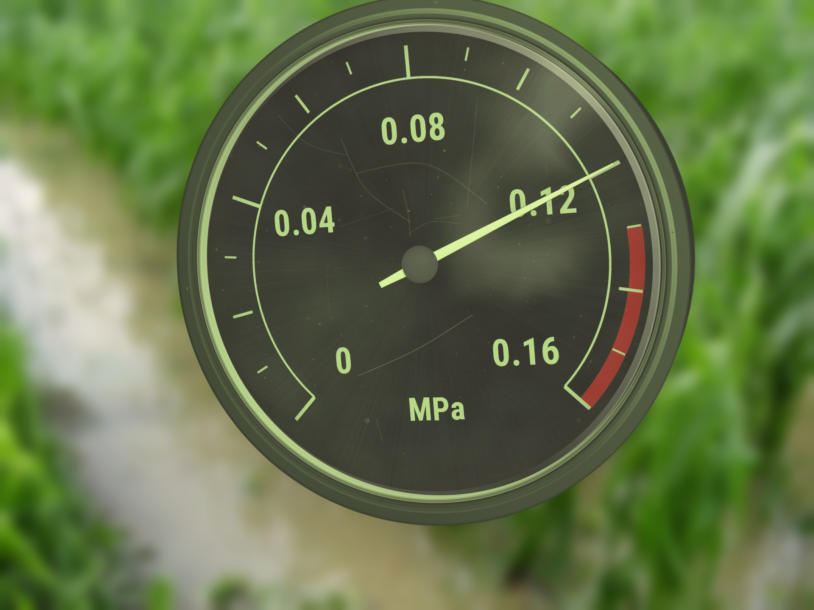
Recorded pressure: 0.12 (MPa)
